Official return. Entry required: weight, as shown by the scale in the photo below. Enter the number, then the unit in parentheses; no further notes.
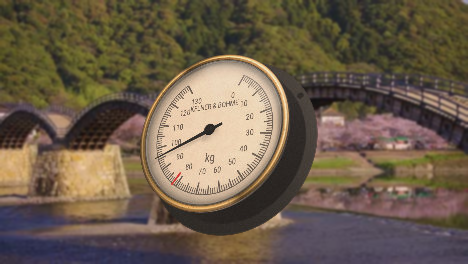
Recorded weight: 95 (kg)
